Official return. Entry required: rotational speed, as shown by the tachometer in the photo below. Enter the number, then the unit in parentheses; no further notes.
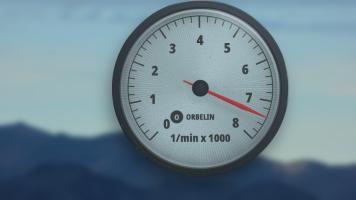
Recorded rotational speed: 7400 (rpm)
